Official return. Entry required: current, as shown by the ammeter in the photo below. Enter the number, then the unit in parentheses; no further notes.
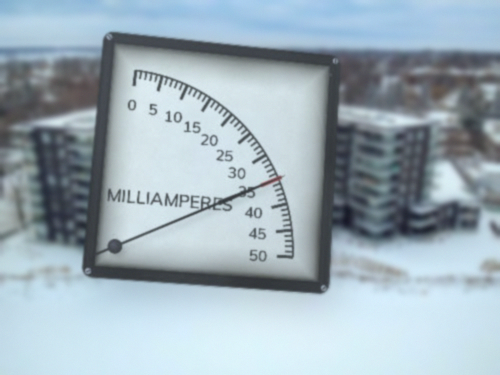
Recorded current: 35 (mA)
